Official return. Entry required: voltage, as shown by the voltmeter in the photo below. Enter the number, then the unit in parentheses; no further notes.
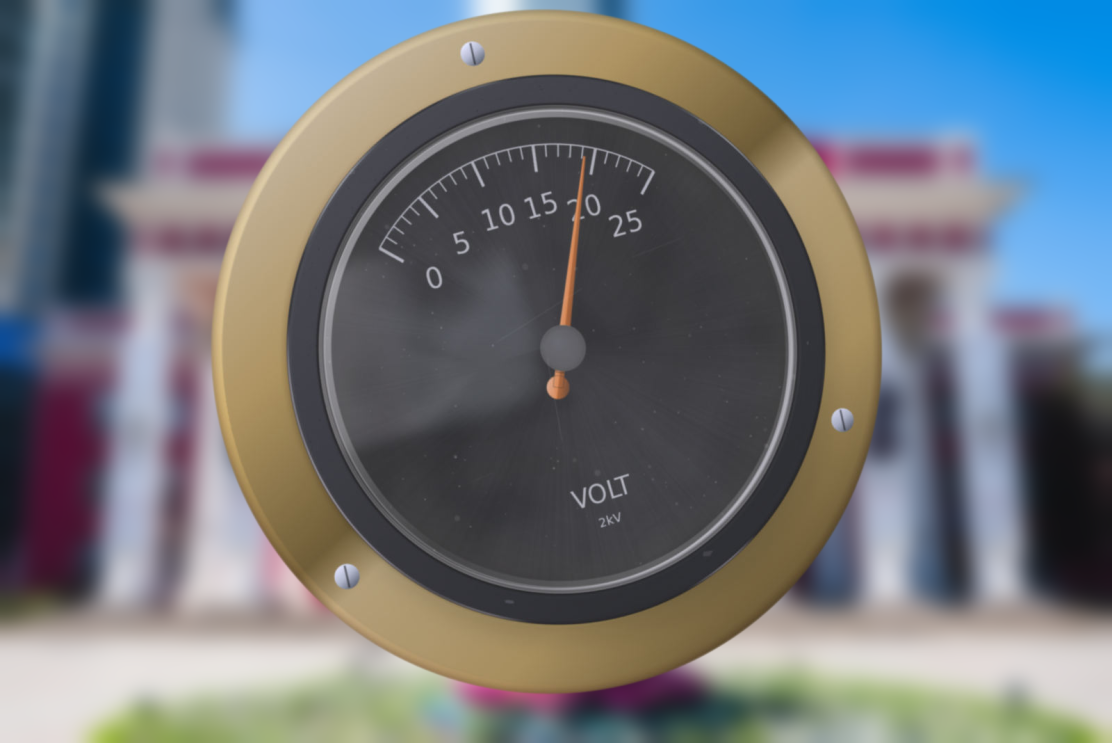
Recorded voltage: 19 (V)
